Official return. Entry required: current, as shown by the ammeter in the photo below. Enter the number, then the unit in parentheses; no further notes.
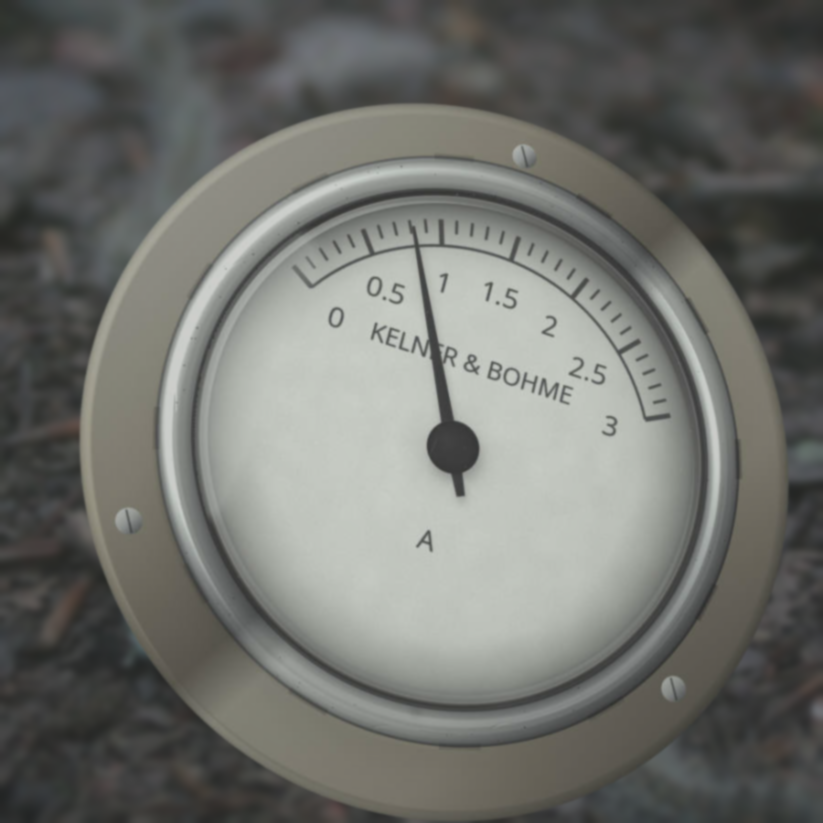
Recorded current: 0.8 (A)
